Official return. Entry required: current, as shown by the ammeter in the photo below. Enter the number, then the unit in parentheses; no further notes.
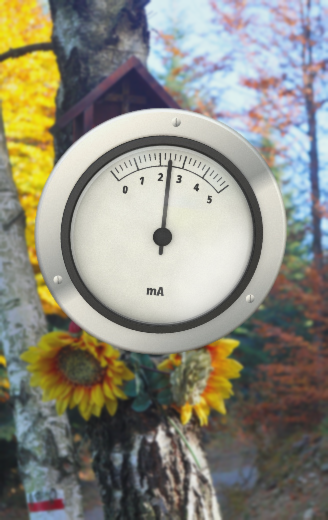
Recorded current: 2.4 (mA)
